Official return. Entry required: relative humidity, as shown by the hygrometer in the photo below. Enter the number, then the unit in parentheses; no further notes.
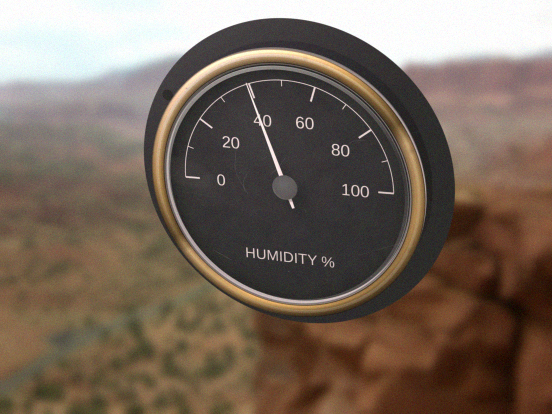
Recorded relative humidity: 40 (%)
